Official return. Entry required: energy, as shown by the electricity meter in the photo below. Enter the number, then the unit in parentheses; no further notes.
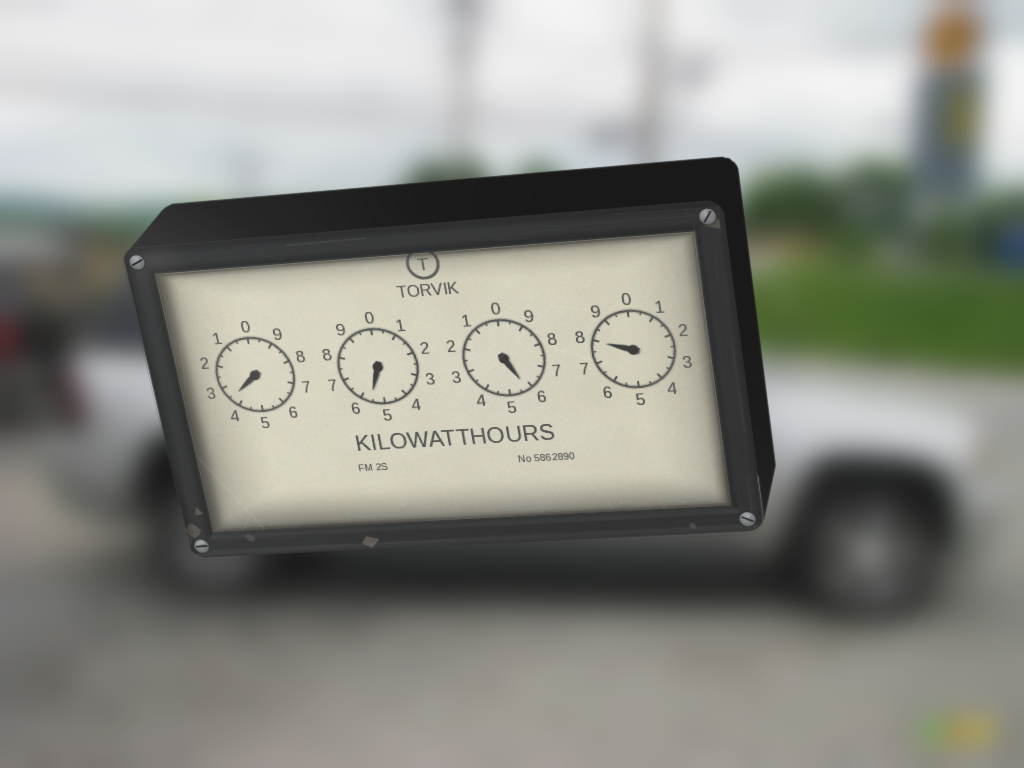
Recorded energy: 3558 (kWh)
